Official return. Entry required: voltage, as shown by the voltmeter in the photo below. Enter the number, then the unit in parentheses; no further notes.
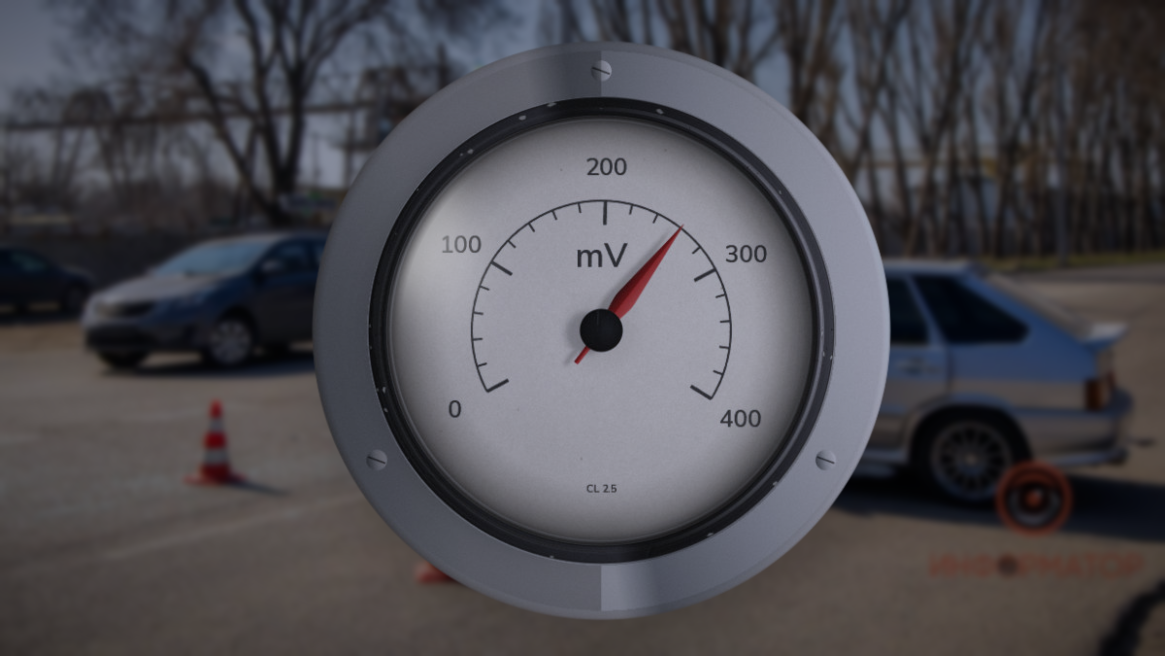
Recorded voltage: 260 (mV)
